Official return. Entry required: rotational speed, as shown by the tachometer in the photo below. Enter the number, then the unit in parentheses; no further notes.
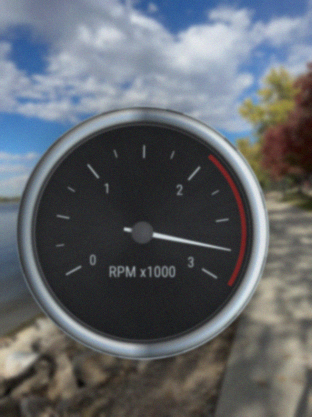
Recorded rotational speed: 2750 (rpm)
